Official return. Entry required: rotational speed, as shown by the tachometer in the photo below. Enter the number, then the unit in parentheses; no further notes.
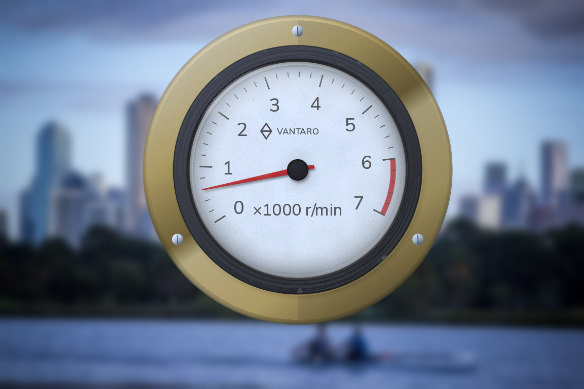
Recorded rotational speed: 600 (rpm)
